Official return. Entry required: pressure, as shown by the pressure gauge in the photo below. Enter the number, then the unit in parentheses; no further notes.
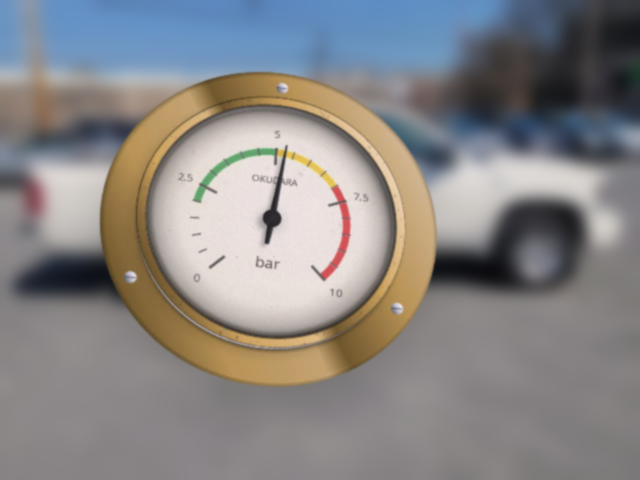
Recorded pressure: 5.25 (bar)
